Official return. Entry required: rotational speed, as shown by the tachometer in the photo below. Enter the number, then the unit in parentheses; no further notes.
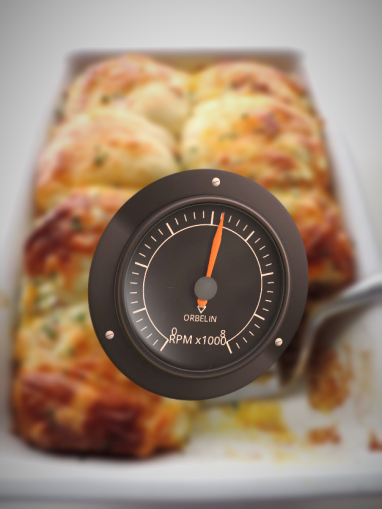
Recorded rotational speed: 4200 (rpm)
